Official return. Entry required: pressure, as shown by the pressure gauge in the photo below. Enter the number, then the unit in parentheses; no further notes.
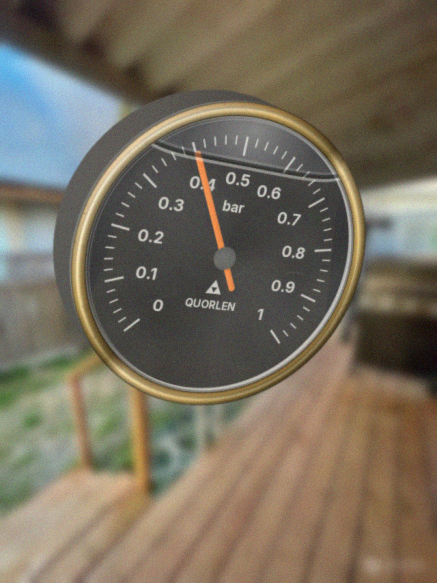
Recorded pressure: 0.4 (bar)
